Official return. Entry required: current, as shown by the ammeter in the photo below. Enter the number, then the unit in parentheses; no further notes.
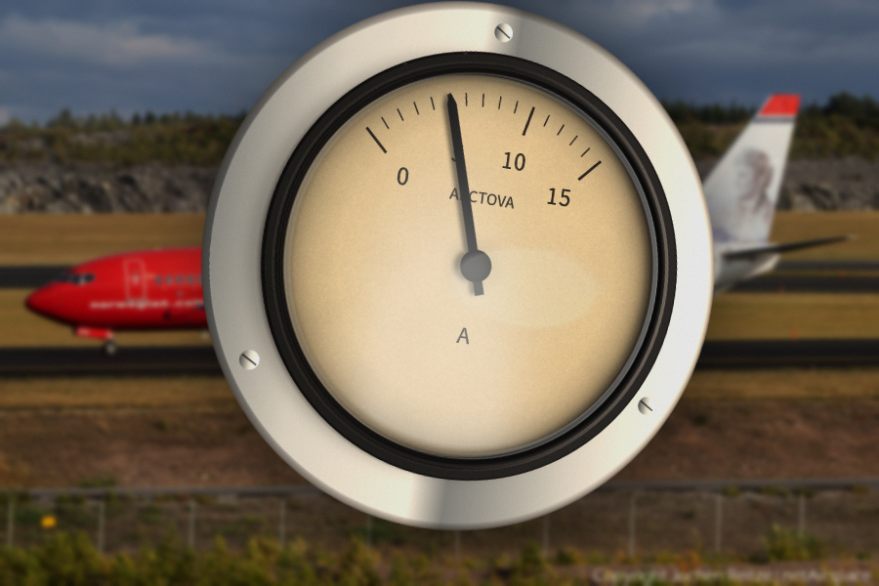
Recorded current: 5 (A)
